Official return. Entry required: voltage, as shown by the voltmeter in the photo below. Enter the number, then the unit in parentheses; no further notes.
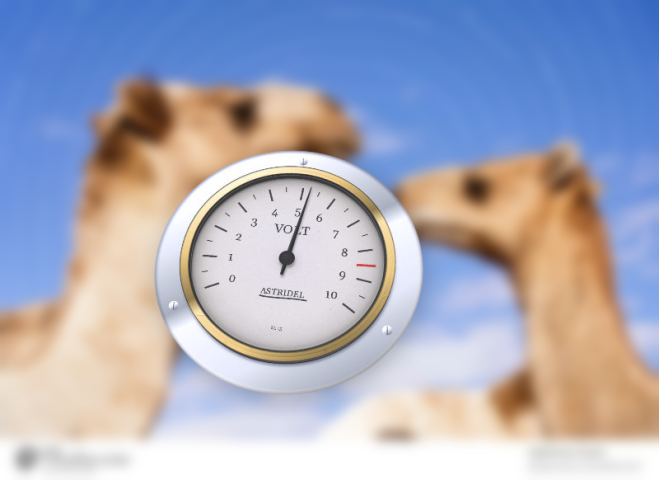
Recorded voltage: 5.25 (V)
